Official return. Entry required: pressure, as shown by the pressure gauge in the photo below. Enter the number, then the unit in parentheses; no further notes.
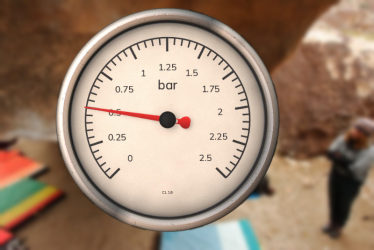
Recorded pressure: 0.5 (bar)
